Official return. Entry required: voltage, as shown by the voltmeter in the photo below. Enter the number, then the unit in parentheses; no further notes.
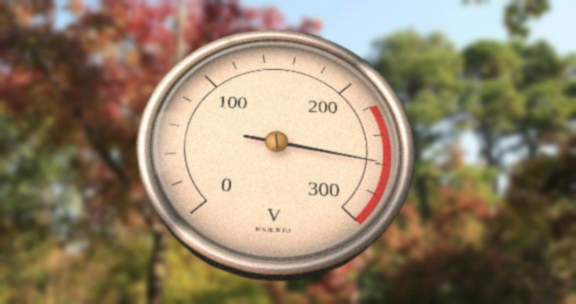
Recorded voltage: 260 (V)
